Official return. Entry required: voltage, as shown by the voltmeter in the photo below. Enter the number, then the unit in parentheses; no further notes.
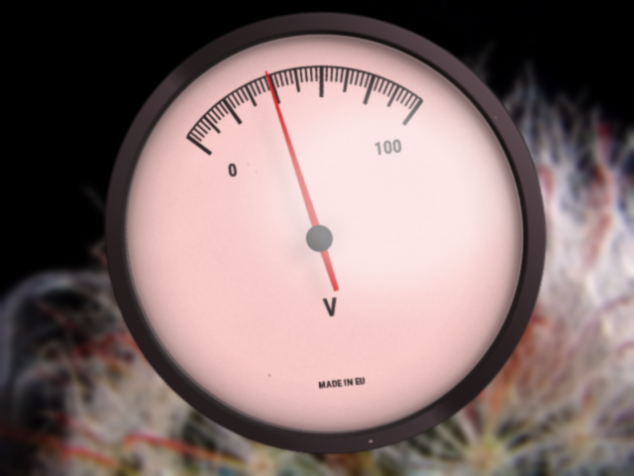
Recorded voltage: 40 (V)
